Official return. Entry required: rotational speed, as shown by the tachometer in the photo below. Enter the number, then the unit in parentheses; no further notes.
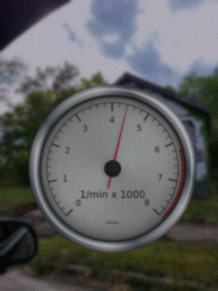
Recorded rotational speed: 4400 (rpm)
